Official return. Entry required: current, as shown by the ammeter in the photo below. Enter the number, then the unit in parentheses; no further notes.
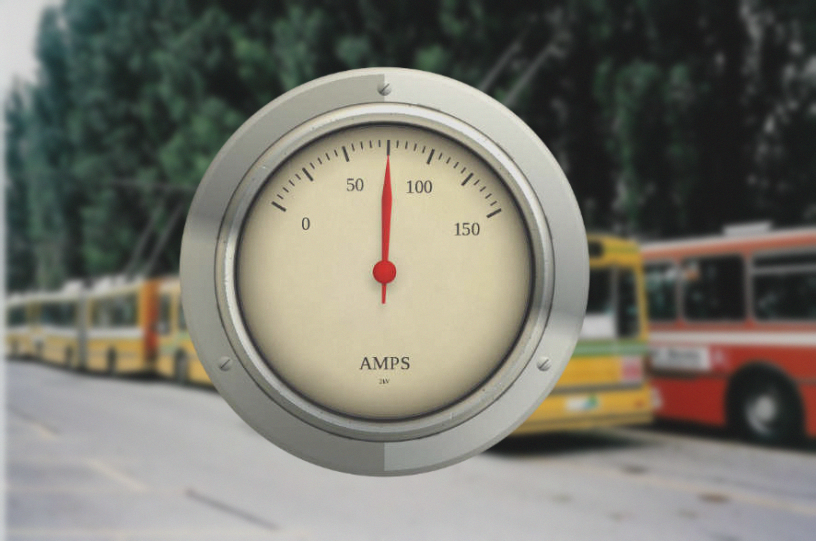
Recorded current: 75 (A)
